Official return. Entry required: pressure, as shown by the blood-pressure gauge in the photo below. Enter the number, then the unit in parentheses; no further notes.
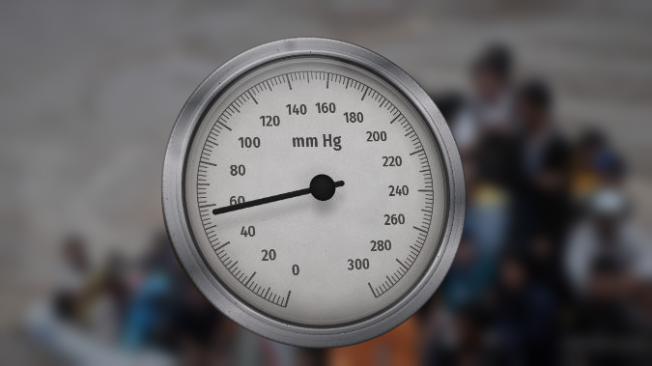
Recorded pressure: 56 (mmHg)
